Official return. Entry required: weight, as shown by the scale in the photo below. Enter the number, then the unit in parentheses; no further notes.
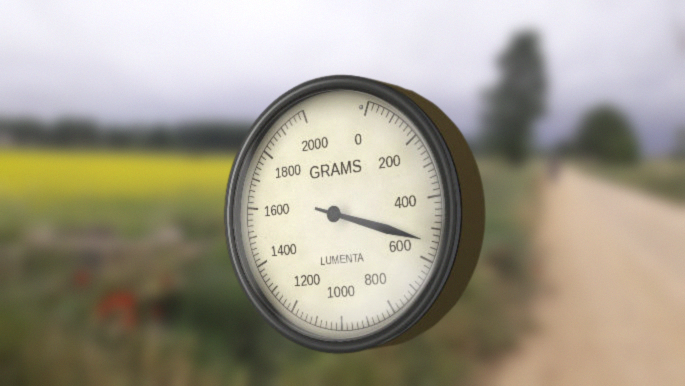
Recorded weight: 540 (g)
